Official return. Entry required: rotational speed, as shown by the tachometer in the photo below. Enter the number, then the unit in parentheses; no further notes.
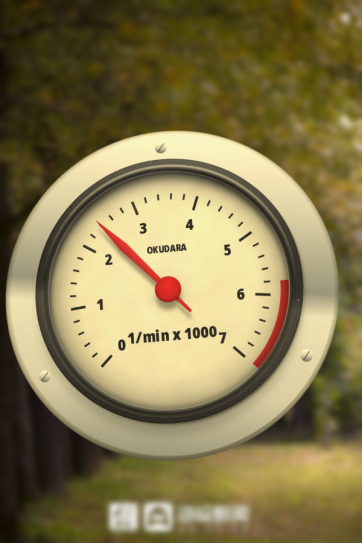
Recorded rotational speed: 2400 (rpm)
